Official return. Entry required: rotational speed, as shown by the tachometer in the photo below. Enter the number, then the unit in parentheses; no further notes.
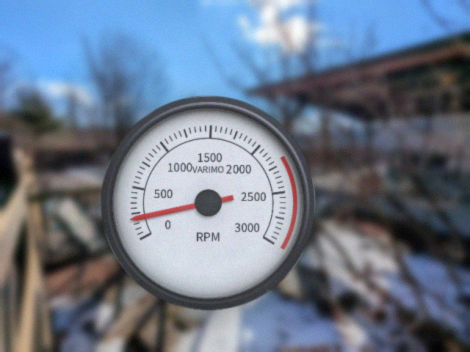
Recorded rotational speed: 200 (rpm)
